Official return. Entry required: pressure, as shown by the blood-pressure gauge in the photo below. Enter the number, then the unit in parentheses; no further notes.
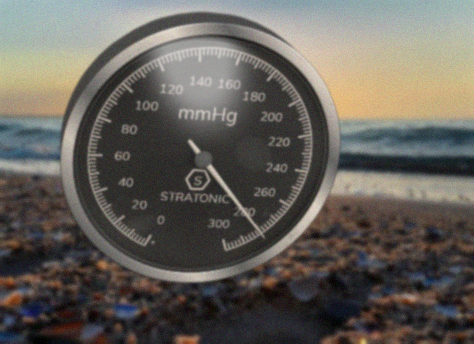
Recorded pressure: 280 (mmHg)
